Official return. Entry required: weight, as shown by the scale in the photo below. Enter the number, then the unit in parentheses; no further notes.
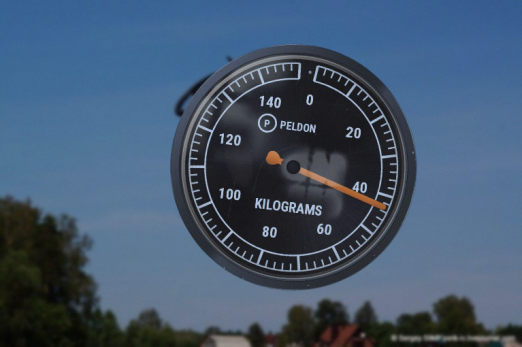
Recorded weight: 43 (kg)
